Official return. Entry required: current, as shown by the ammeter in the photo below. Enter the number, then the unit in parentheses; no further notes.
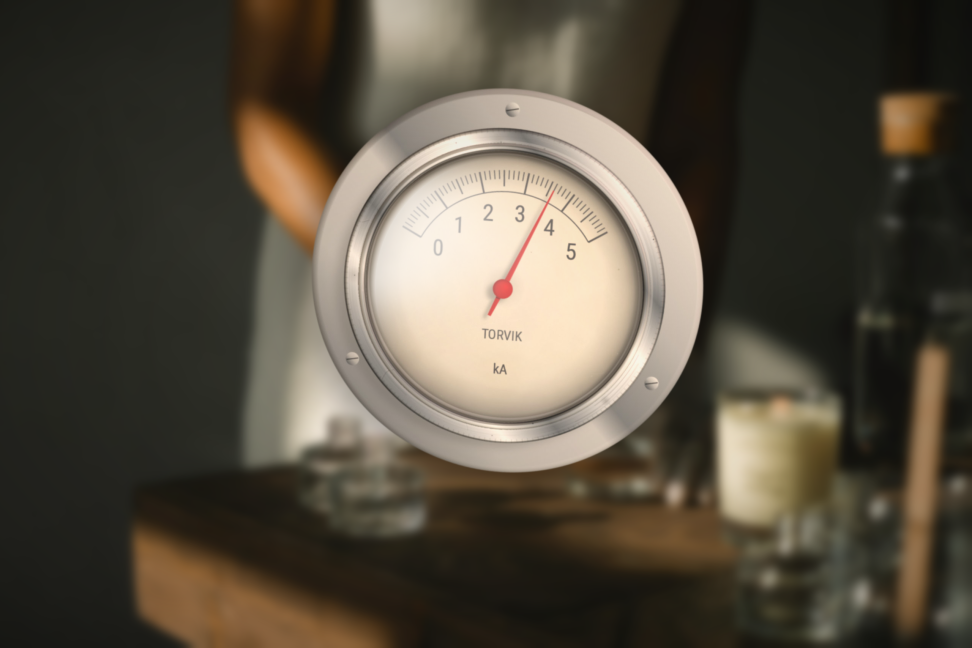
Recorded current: 3.6 (kA)
